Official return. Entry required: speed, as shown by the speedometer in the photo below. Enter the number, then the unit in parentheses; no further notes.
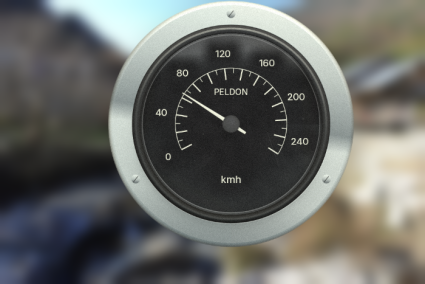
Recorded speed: 65 (km/h)
